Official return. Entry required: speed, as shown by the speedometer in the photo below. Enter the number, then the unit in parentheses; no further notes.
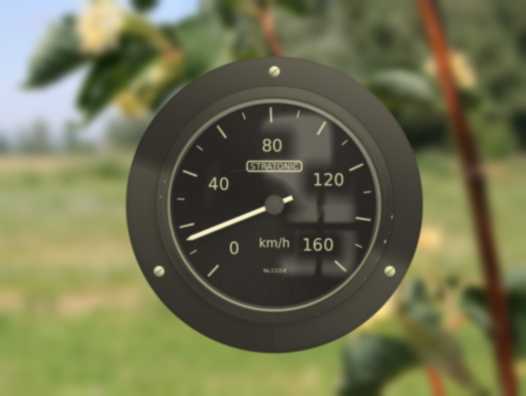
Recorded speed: 15 (km/h)
